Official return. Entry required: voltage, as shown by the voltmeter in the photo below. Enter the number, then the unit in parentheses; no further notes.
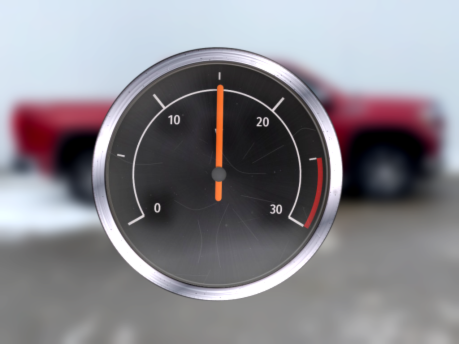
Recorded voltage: 15 (V)
